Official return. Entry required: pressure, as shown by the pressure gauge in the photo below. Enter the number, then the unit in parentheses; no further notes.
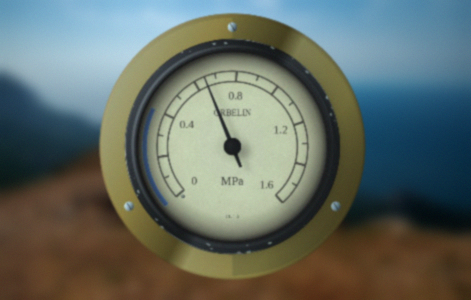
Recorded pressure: 0.65 (MPa)
